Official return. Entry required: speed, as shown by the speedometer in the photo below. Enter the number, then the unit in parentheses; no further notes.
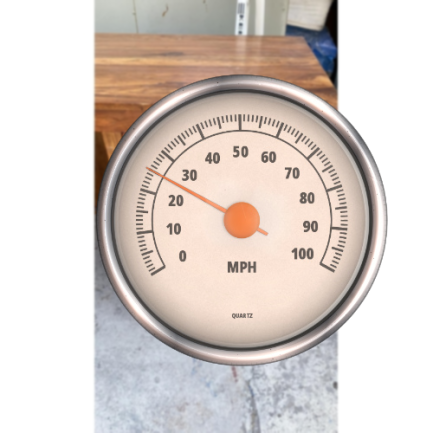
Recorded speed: 25 (mph)
